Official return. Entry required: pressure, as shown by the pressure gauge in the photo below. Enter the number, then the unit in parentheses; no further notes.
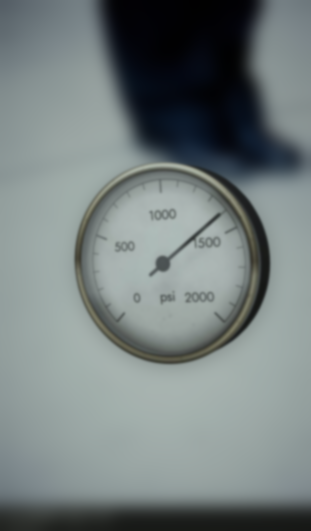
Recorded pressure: 1400 (psi)
